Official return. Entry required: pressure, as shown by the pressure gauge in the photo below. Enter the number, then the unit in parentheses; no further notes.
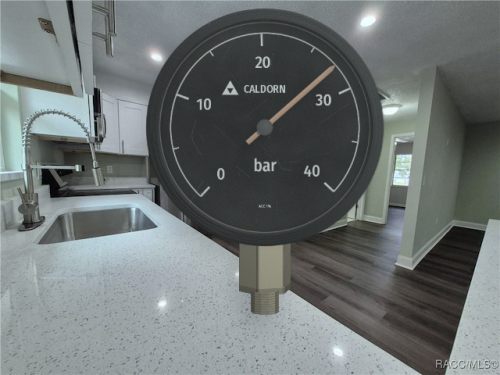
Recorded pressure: 27.5 (bar)
